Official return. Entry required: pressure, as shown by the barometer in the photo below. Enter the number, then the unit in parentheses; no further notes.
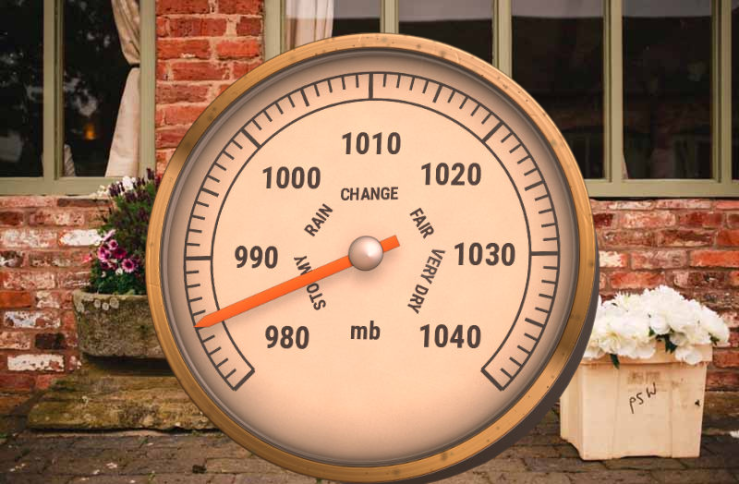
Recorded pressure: 985 (mbar)
